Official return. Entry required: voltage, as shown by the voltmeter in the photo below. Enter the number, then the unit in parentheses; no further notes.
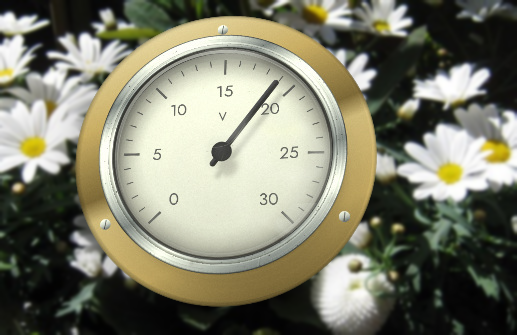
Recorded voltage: 19 (V)
